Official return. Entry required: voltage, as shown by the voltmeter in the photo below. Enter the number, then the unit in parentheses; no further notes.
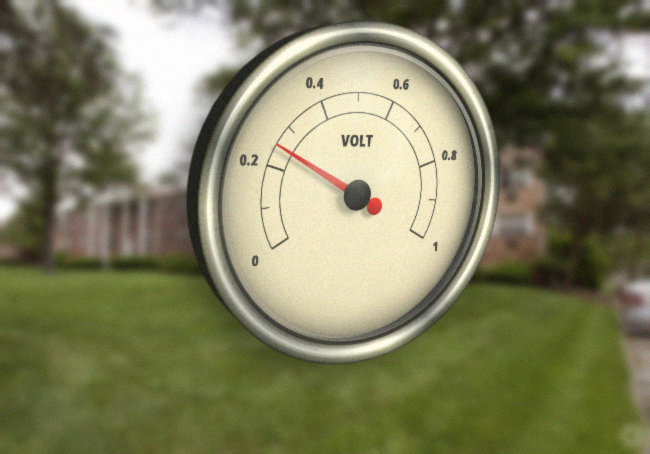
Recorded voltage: 0.25 (V)
